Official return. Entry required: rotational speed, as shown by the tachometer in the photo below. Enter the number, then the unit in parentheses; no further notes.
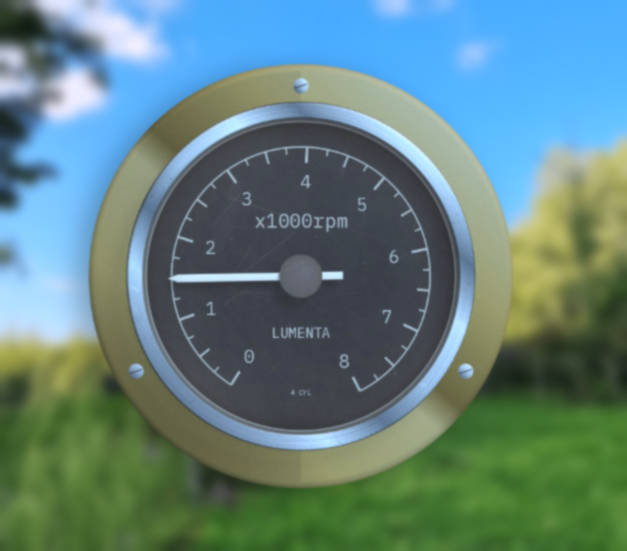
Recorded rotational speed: 1500 (rpm)
